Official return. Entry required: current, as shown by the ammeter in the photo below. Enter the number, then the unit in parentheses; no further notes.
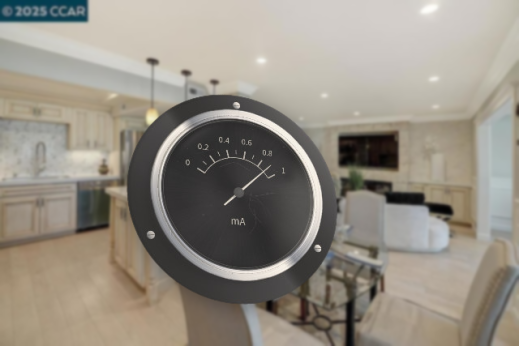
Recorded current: 0.9 (mA)
